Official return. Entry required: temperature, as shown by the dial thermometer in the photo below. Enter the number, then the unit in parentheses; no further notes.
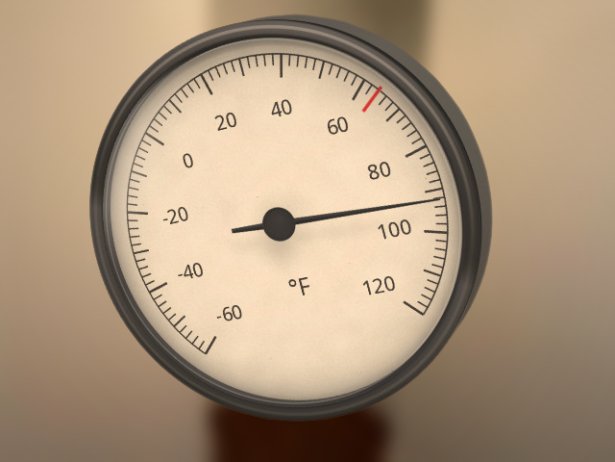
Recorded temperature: 92 (°F)
